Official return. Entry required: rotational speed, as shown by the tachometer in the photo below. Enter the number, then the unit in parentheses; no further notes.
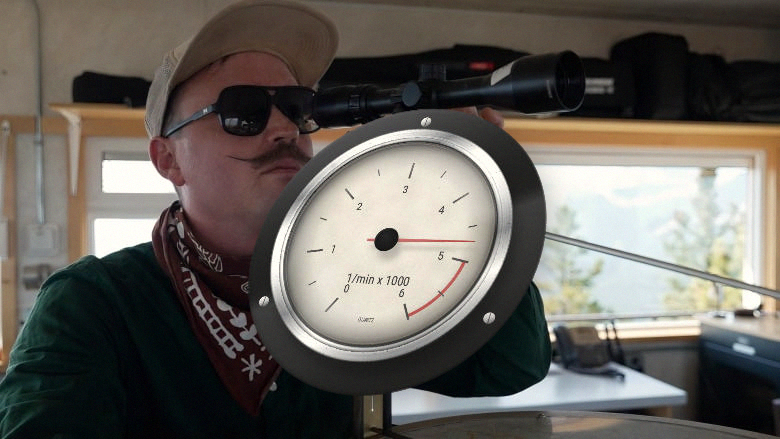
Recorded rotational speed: 4750 (rpm)
